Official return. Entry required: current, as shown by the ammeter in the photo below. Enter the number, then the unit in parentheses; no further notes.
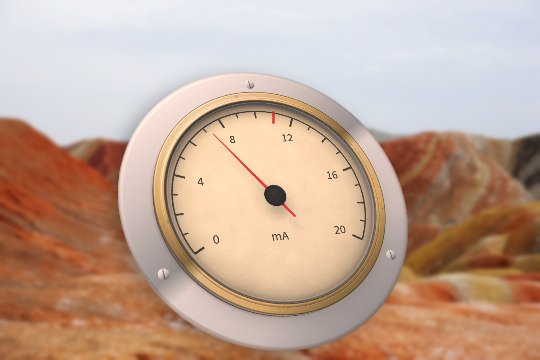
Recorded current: 7 (mA)
